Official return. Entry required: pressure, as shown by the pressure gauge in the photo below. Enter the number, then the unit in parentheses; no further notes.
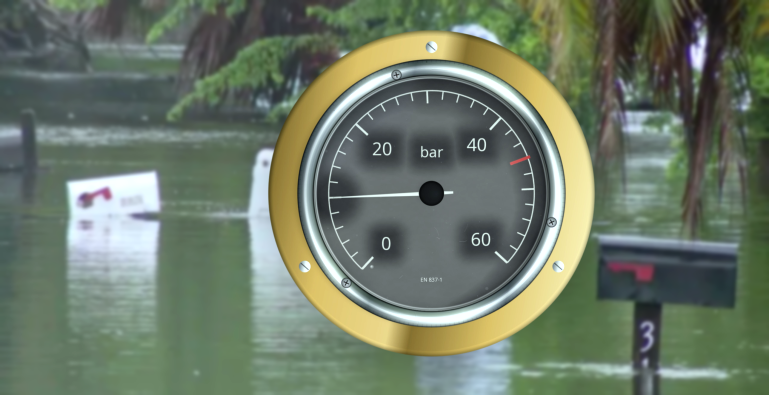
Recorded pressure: 10 (bar)
